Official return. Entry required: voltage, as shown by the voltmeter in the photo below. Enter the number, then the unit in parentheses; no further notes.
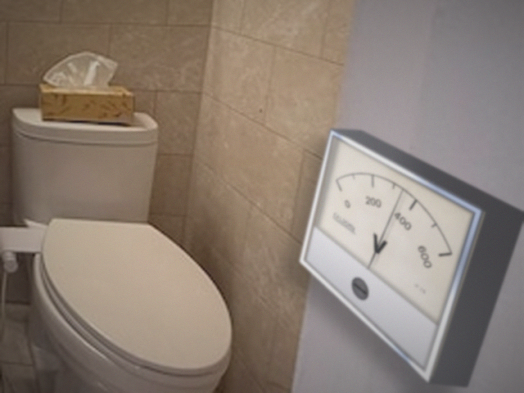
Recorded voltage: 350 (V)
